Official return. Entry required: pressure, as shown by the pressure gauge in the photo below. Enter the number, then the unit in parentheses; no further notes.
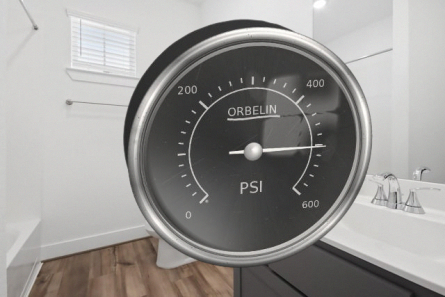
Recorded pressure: 500 (psi)
